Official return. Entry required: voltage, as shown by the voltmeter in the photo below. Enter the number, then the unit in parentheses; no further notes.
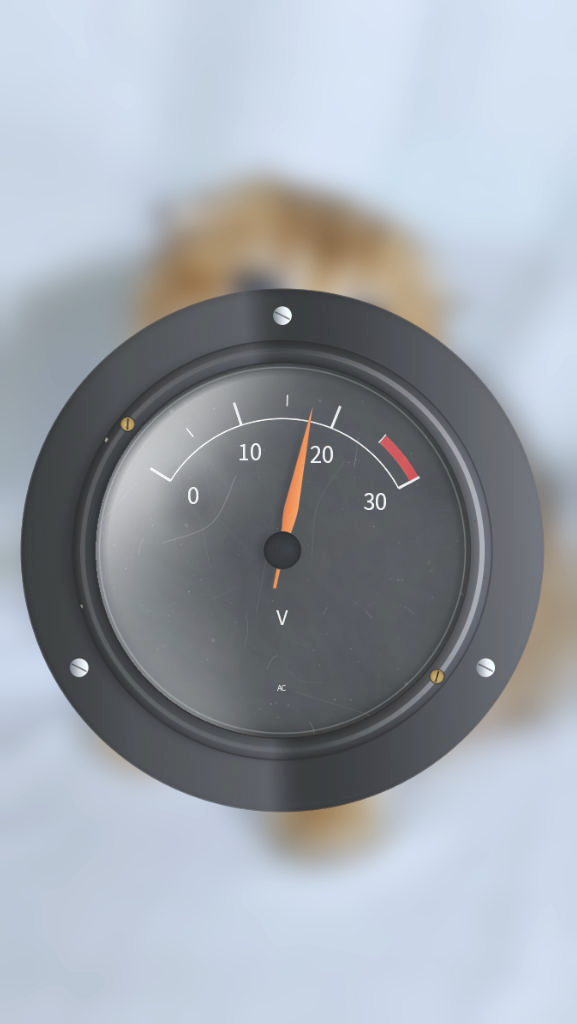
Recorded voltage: 17.5 (V)
